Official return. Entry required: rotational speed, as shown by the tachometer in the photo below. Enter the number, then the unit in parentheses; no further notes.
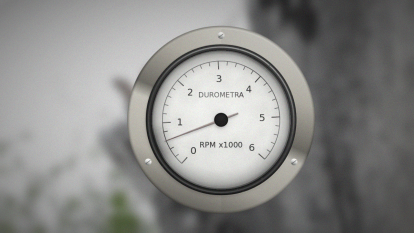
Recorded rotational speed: 600 (rpm)
